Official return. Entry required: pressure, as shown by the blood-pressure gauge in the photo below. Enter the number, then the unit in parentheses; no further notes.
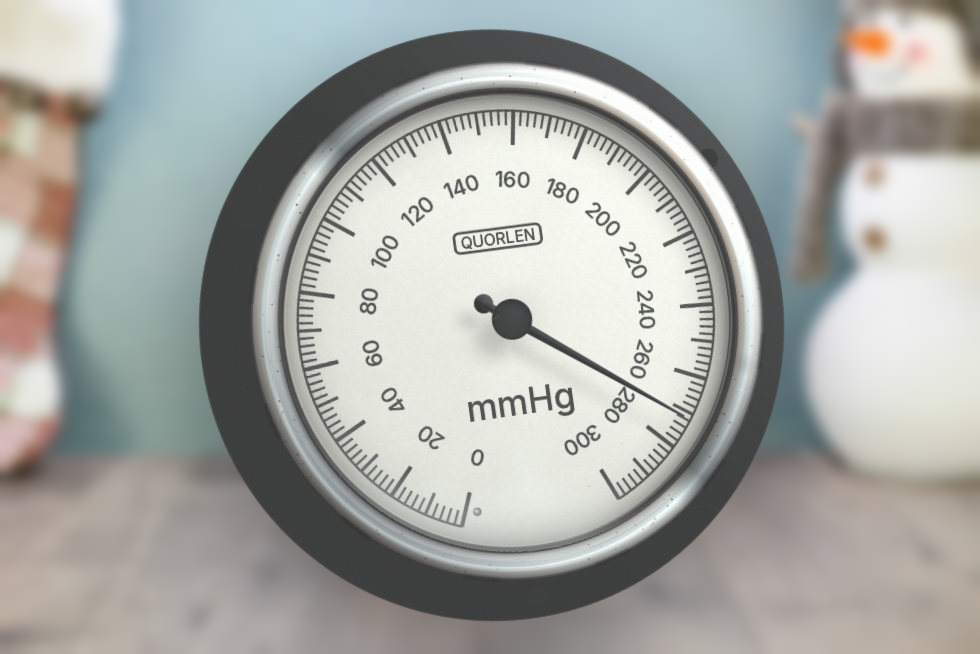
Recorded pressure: 272 (mmHg)
